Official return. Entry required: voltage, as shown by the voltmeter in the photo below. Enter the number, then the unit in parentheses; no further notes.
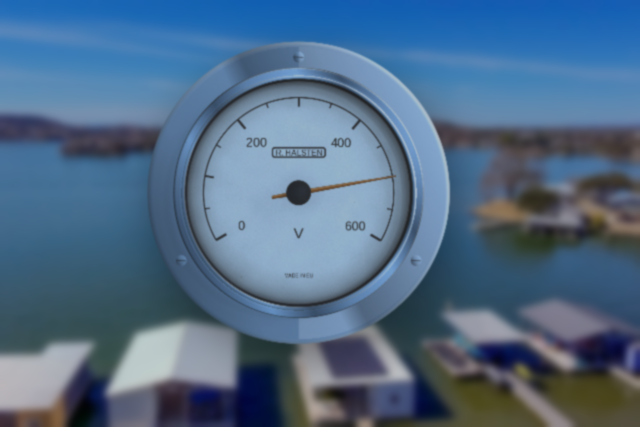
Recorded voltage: 500 (V)
